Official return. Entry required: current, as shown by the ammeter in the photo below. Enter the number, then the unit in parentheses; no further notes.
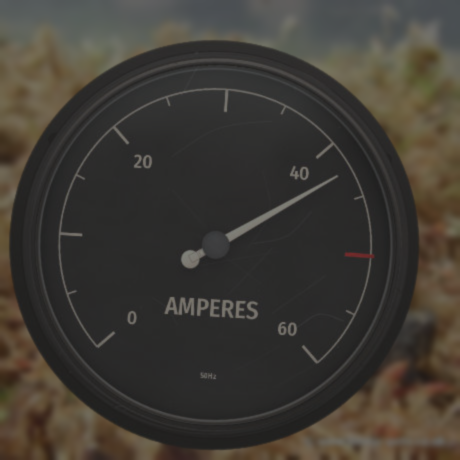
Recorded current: 42.5 (A)
